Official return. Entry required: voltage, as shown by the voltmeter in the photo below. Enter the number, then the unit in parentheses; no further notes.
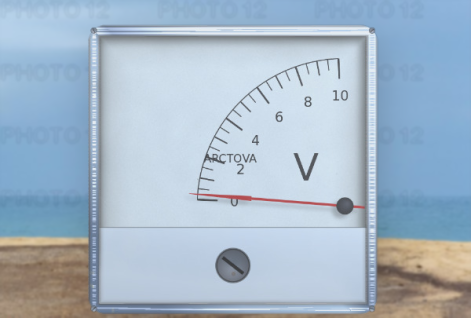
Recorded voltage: 0.25 (V)
